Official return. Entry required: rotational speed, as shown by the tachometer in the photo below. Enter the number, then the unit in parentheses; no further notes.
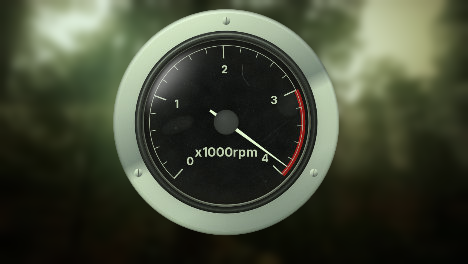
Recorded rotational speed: 3900 (rpm)
